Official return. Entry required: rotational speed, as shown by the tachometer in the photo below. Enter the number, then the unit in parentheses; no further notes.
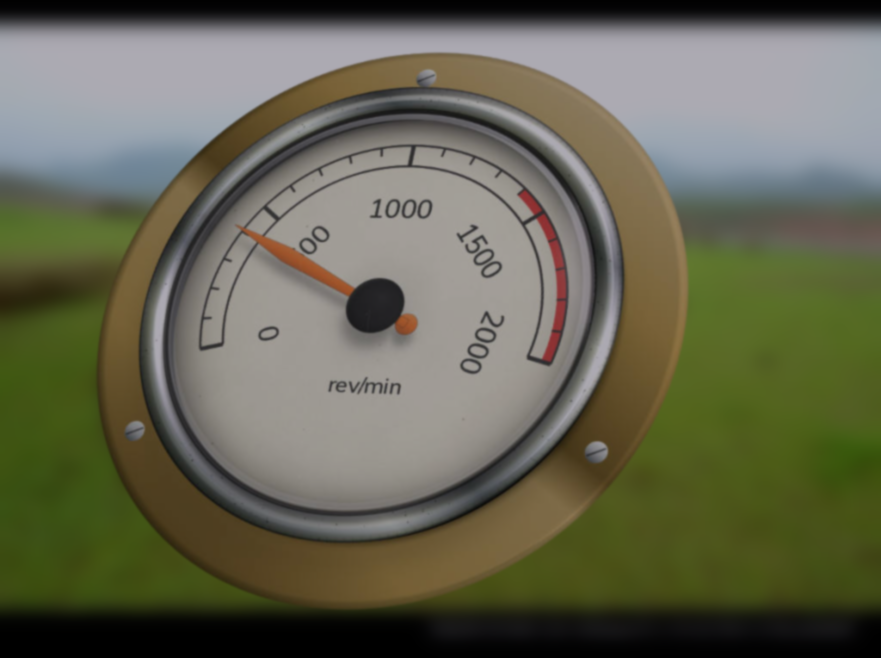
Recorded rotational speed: 400 (rpm)
